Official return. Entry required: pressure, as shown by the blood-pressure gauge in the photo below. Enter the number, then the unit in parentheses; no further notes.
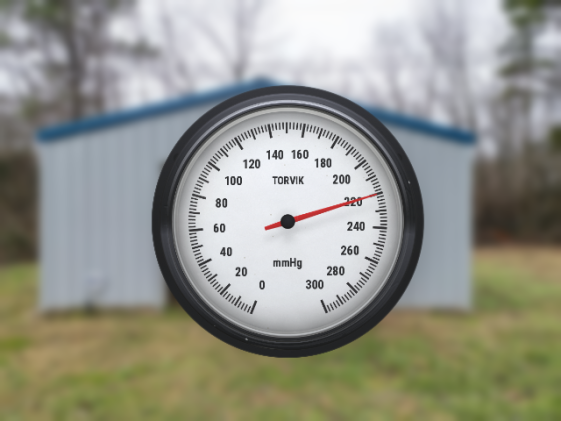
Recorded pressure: 220 (mmHg)
